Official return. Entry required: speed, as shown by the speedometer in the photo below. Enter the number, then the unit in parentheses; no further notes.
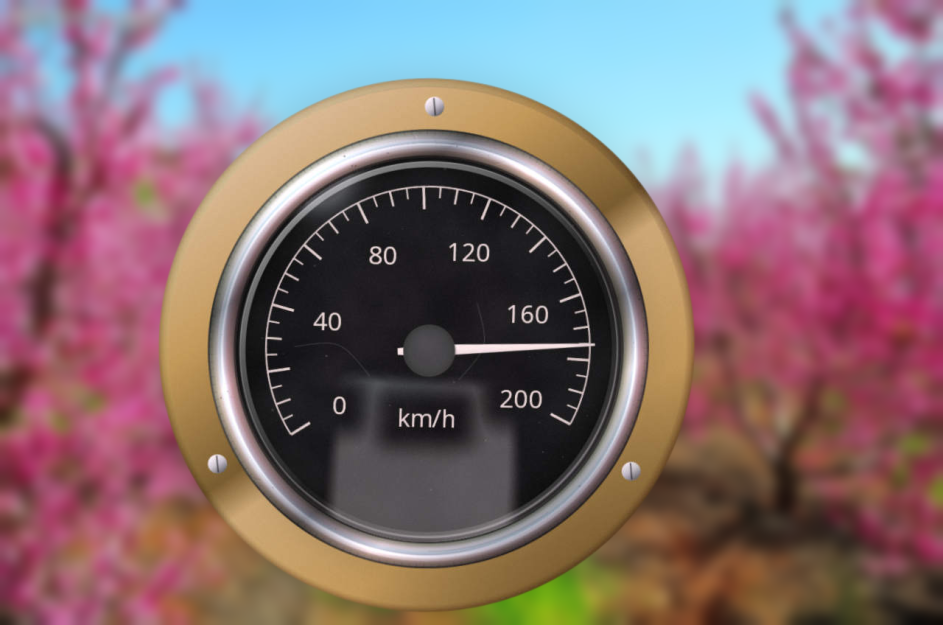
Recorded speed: 175 (km/h)
